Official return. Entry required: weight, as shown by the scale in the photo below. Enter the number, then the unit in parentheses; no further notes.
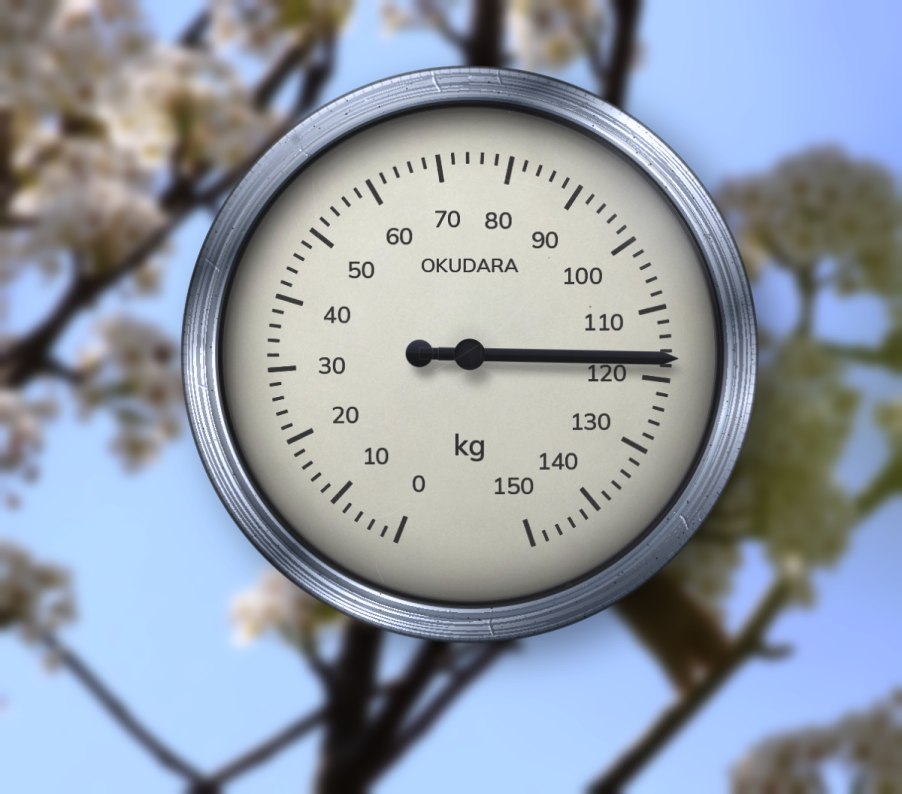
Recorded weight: 117 (kg)
